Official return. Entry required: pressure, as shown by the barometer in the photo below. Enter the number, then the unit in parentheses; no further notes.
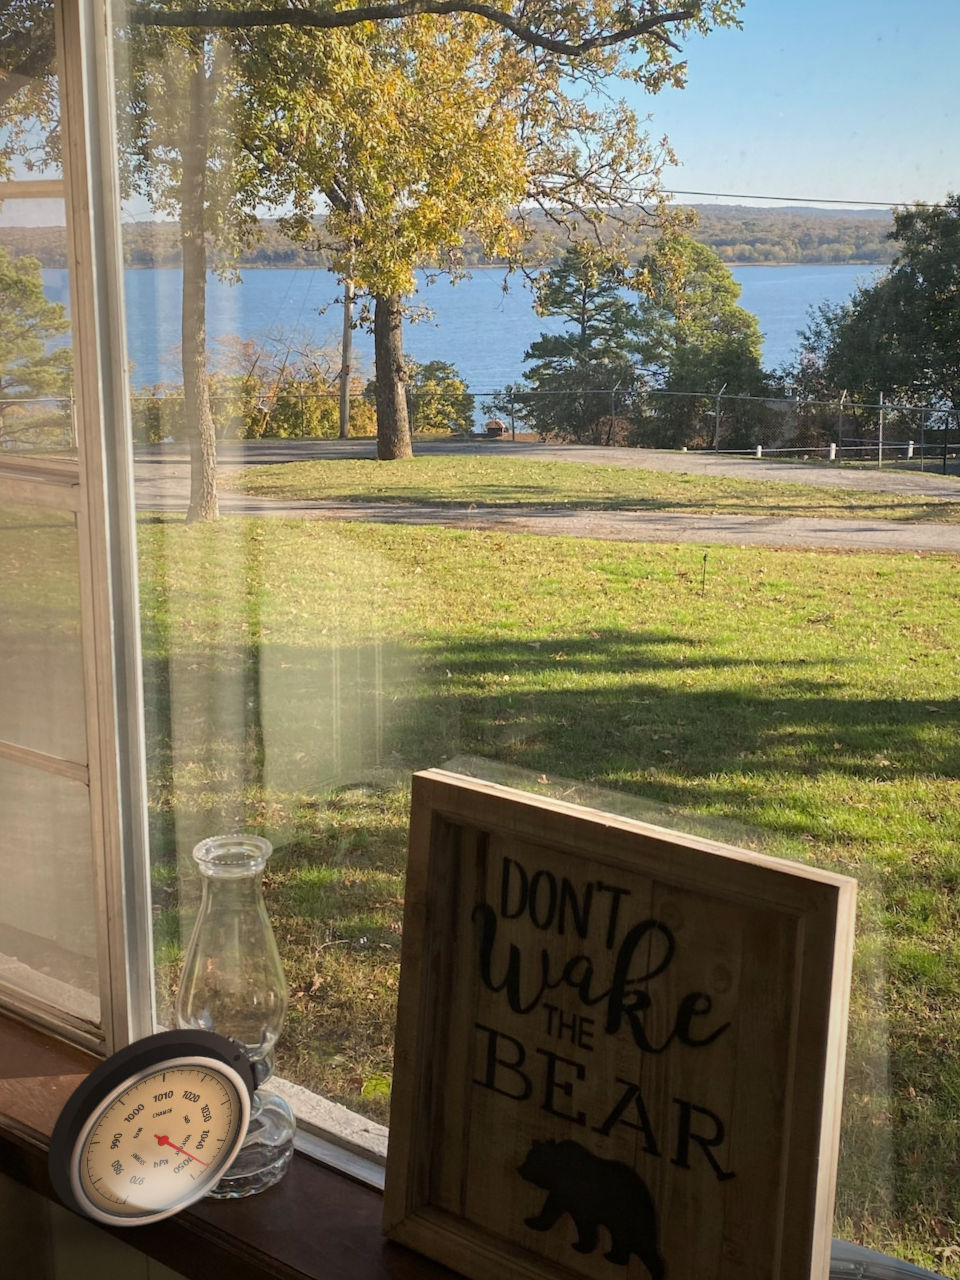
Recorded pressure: 1046 (hPa)
